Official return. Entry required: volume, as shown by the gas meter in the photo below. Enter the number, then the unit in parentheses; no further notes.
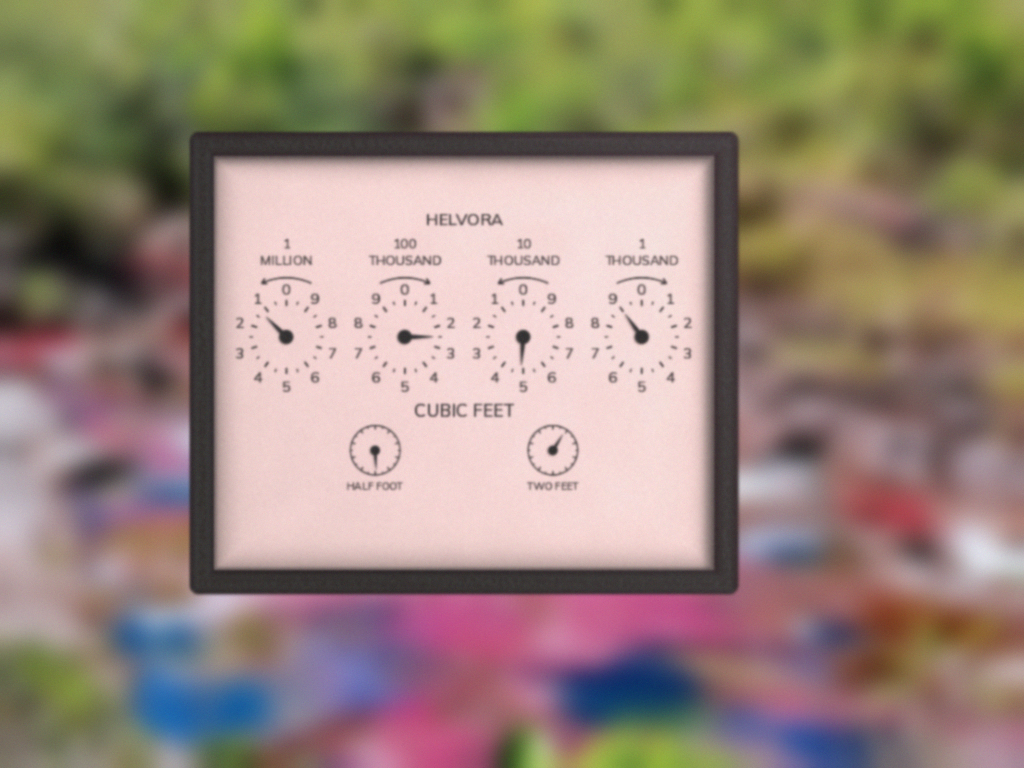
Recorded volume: 124900 (ft³)
